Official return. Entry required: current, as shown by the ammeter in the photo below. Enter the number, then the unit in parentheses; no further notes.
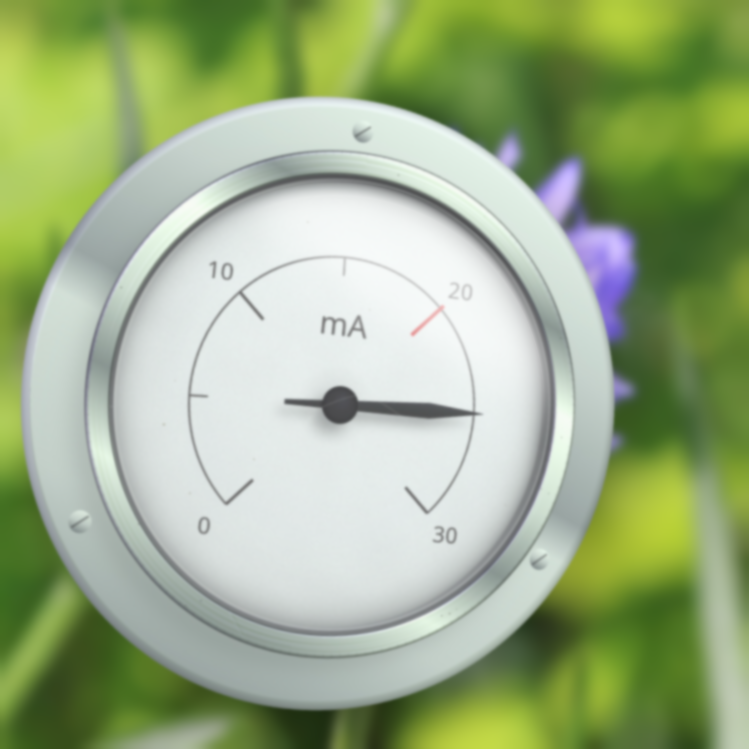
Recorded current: 25 (mA)
